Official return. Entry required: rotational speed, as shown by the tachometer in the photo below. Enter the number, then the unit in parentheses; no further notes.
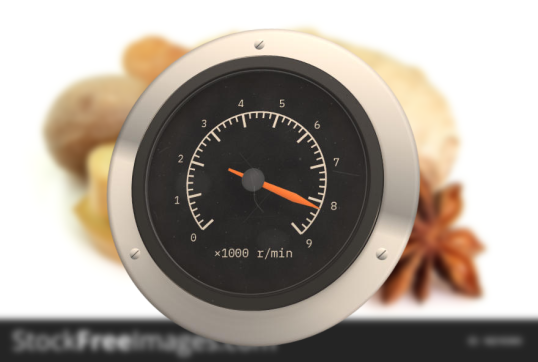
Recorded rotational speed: 8200 (rpm)
